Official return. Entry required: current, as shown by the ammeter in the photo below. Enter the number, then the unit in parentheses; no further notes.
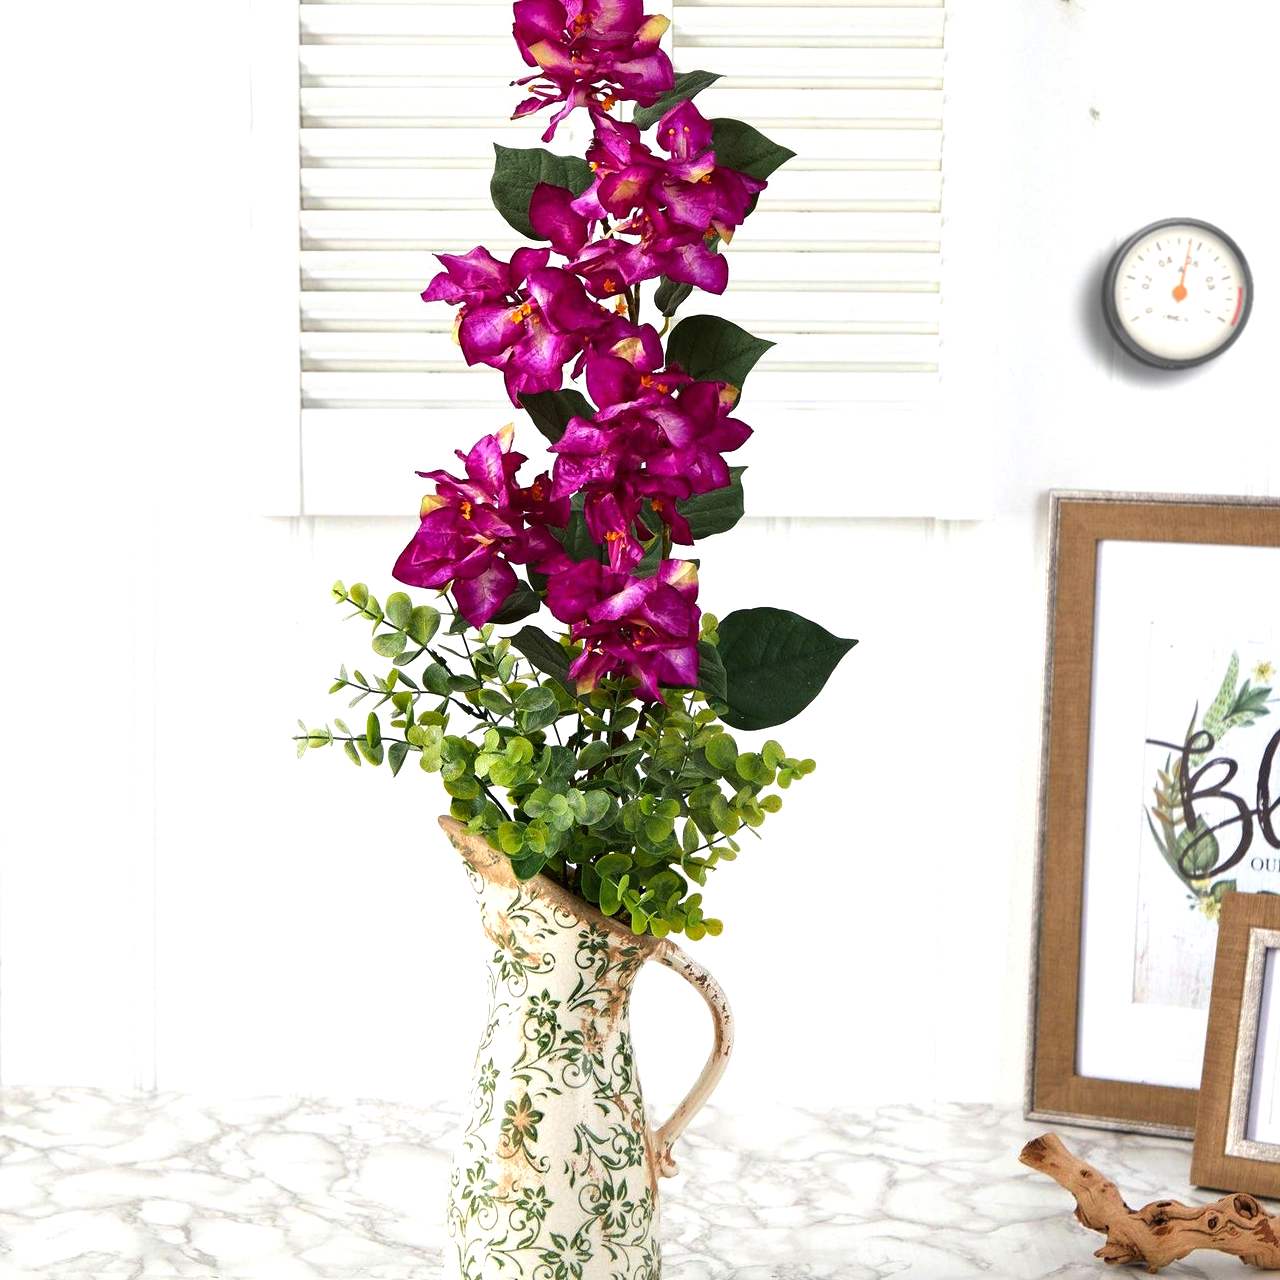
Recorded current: 0.55 (A)
